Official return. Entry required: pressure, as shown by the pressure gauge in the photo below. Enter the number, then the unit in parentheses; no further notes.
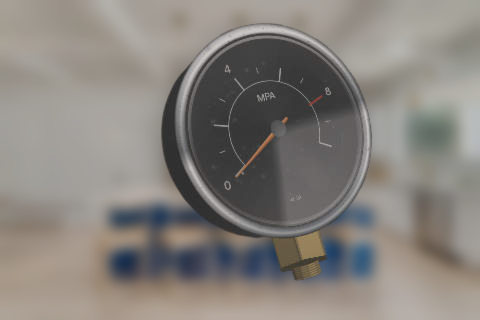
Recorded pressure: 0 (MPa)
